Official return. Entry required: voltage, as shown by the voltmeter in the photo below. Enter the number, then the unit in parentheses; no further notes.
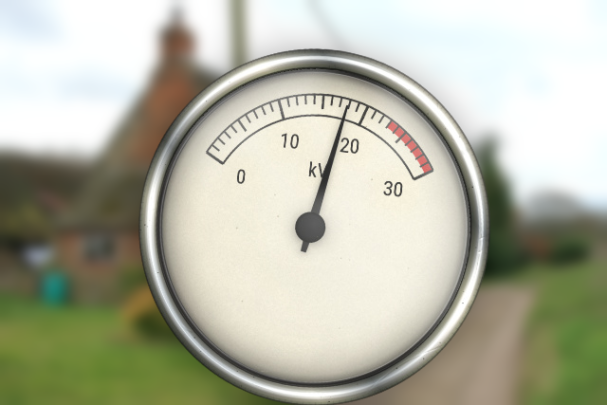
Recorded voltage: 18 (kV)
